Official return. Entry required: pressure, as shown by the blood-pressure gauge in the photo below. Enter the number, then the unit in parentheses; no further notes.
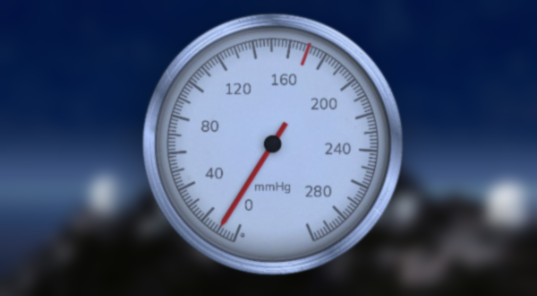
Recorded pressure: 10 (mmHg)
